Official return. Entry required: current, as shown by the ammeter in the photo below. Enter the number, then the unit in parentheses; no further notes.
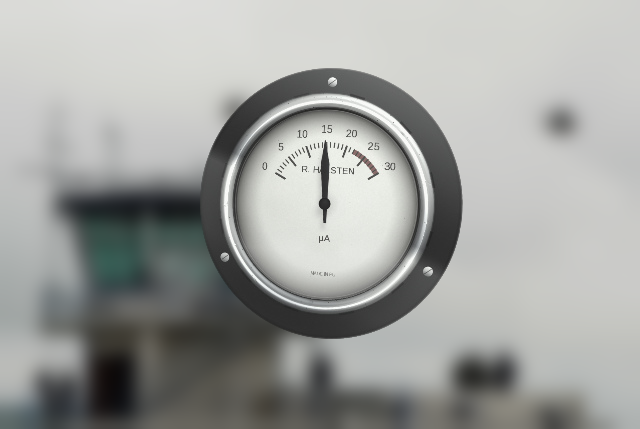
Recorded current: 15 (µA)
